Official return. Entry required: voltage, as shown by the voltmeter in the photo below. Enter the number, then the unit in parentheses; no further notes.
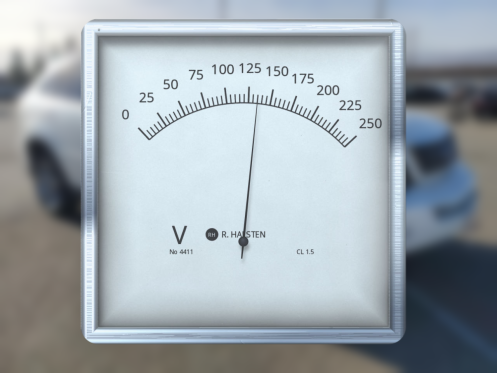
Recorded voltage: 135 (V)
